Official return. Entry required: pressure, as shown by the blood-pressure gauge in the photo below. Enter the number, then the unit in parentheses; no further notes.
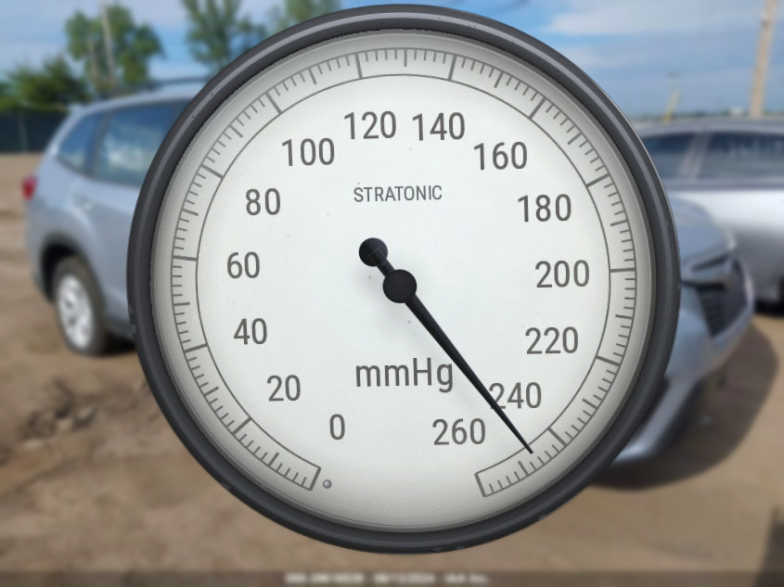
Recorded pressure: 246 (mmHg)
